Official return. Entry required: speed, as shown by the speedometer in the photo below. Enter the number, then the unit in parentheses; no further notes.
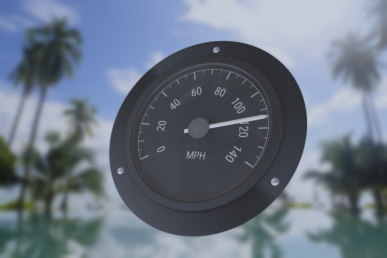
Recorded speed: 115 (mph)
